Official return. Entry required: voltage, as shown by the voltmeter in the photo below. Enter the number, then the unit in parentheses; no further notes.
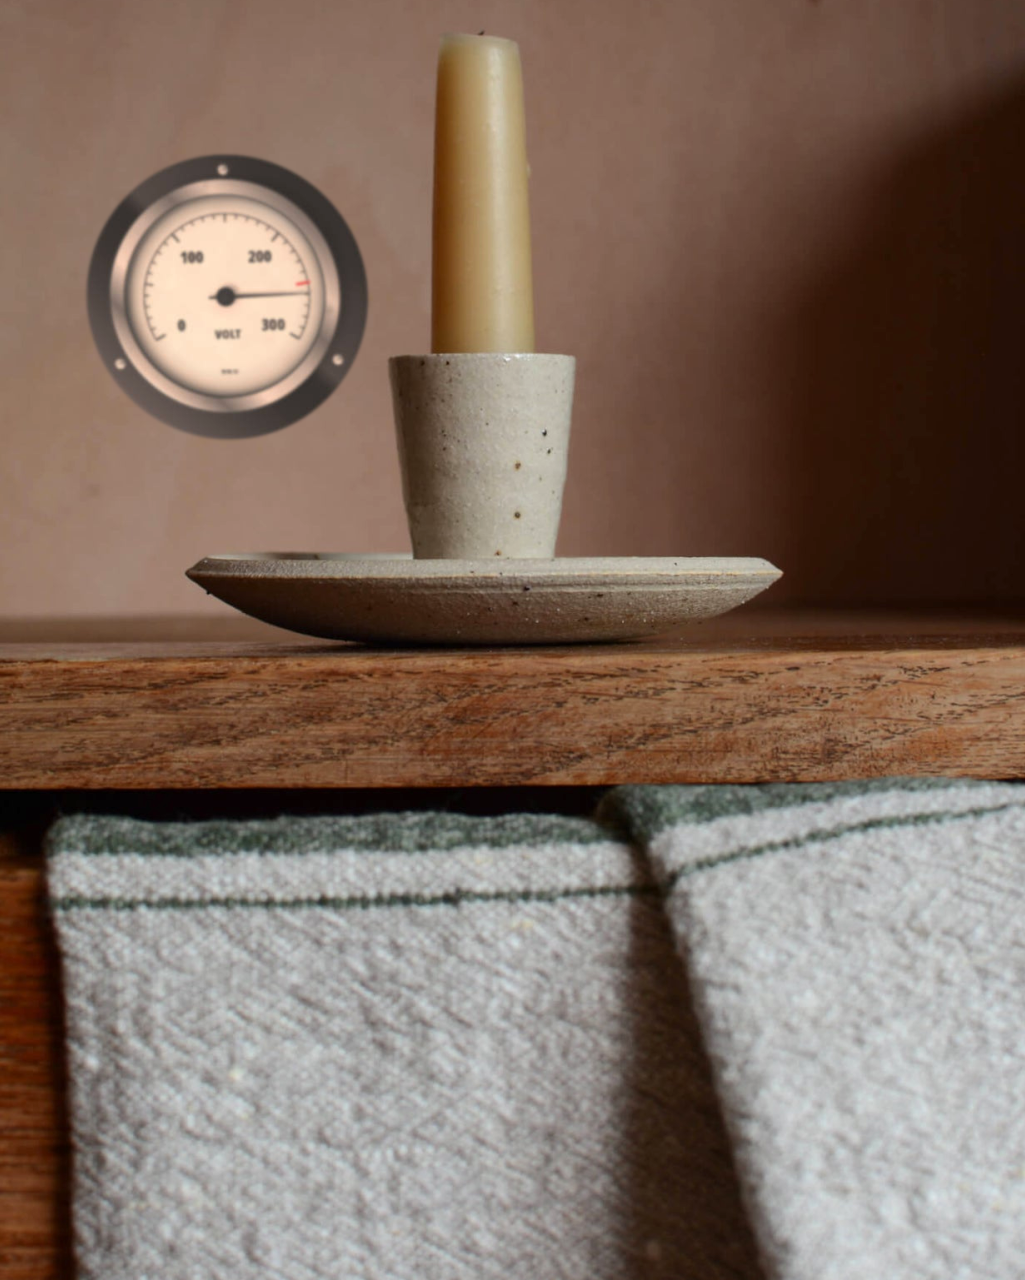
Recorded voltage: 260 (V)
